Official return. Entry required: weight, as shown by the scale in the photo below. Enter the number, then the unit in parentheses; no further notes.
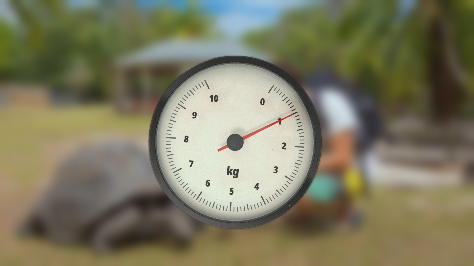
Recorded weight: 1 (kg)
